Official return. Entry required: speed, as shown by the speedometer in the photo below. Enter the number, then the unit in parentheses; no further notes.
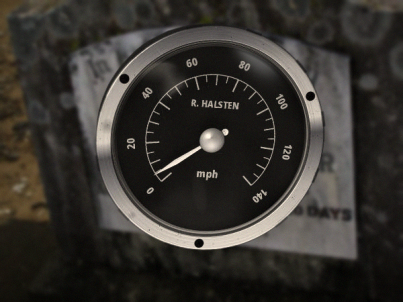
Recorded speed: 5 (mph)
